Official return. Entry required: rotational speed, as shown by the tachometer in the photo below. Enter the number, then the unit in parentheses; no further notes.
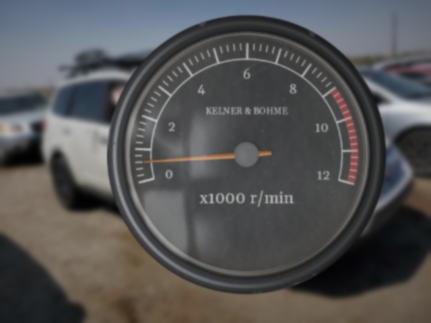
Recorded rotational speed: 600 (rpm)
